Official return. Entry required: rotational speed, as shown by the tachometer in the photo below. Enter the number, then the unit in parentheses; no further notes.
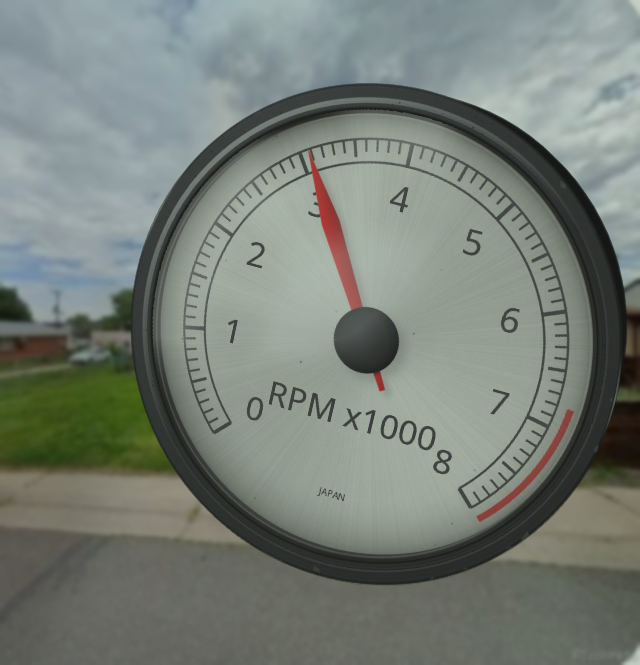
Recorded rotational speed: 3100 (rpm)
